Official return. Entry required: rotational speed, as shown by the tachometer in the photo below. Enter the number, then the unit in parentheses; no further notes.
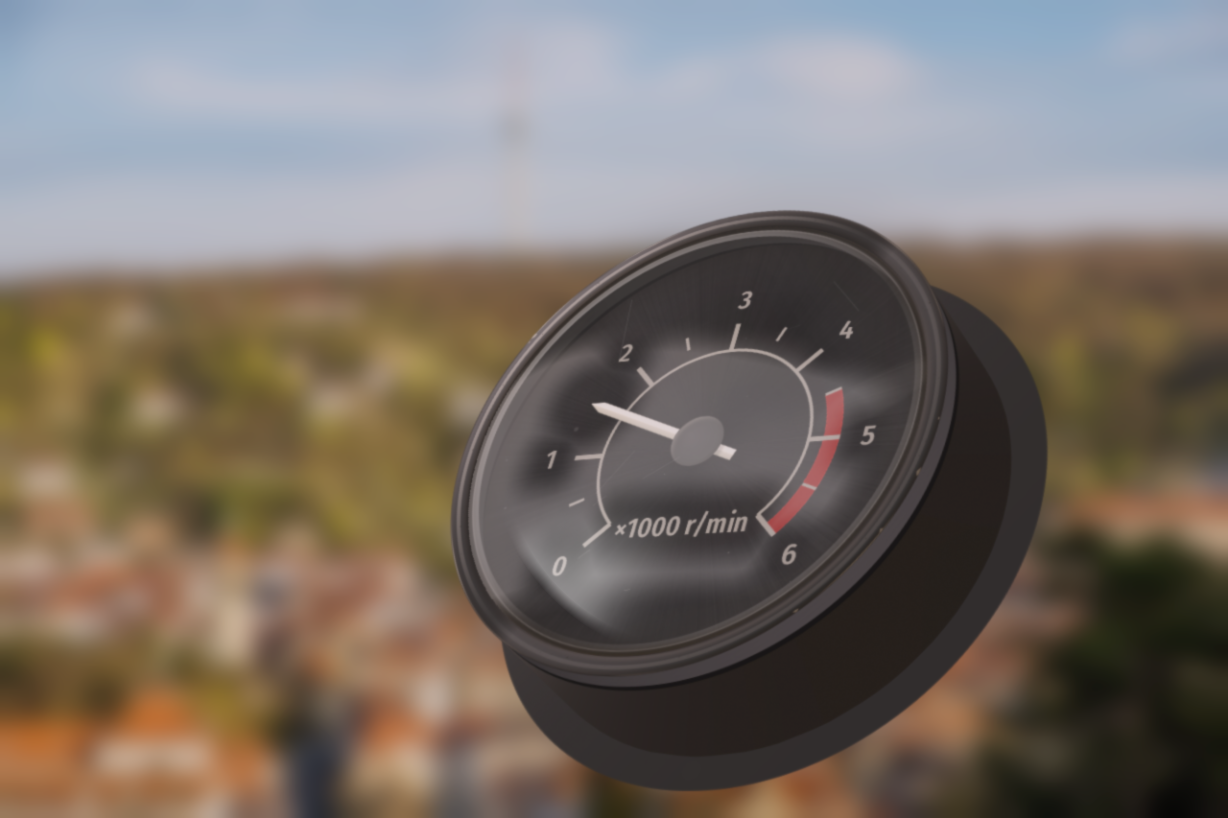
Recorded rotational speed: 1500 (rpm)
